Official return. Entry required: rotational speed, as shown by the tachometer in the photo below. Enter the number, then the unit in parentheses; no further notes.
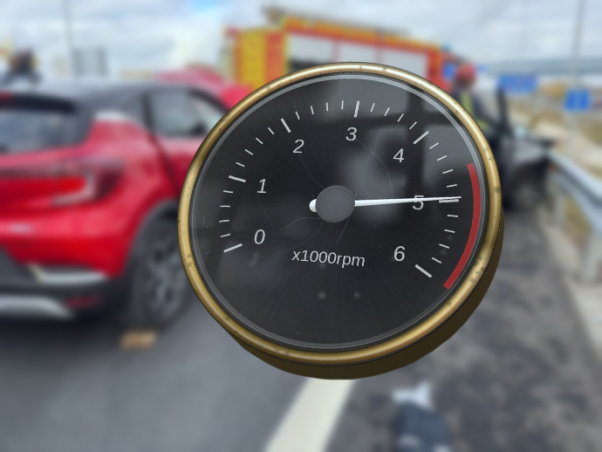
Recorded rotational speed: 5000 (rpm)
